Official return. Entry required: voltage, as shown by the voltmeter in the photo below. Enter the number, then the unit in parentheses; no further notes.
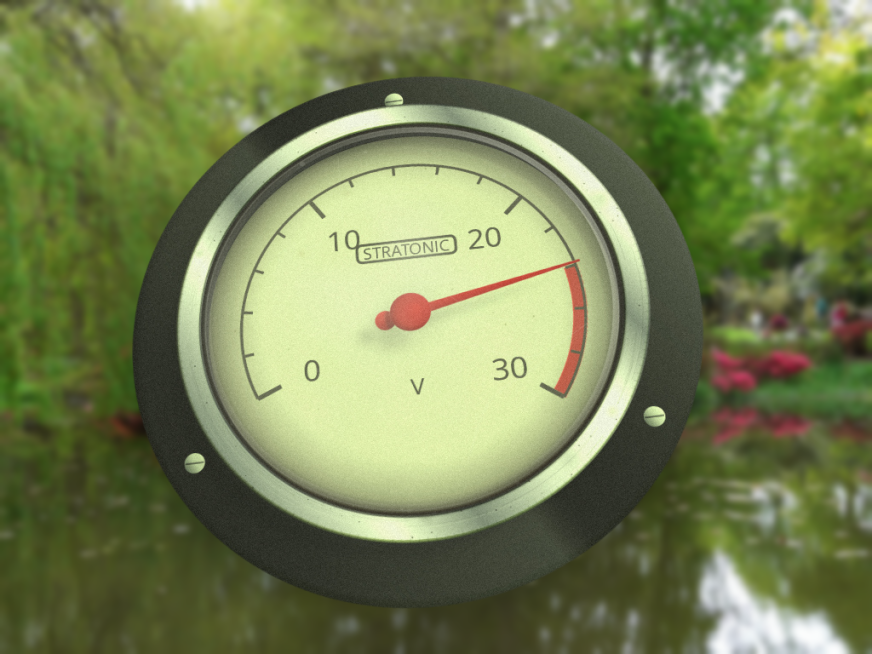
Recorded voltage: 24 (V)
